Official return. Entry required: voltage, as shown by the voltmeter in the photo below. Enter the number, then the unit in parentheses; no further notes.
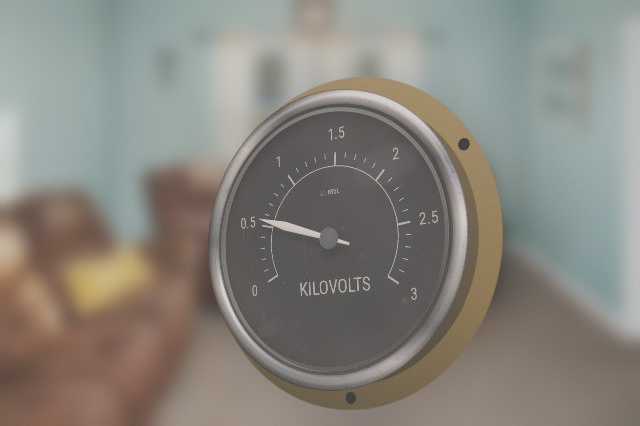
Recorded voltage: 0.55 (kV)
